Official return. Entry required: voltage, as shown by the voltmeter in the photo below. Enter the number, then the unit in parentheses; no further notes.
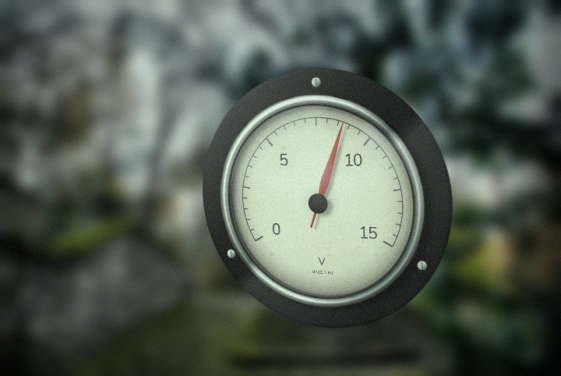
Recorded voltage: 8.75 (V)
